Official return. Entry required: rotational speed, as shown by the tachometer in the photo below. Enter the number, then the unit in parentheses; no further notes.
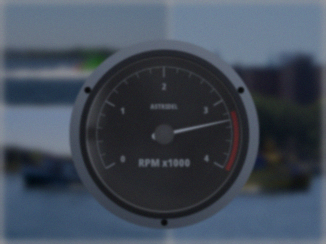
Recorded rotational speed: 3300 (rpm)
